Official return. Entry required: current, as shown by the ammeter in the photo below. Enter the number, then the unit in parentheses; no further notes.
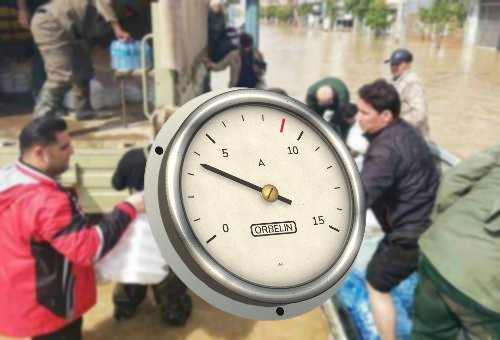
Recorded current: 3.5 (A)
